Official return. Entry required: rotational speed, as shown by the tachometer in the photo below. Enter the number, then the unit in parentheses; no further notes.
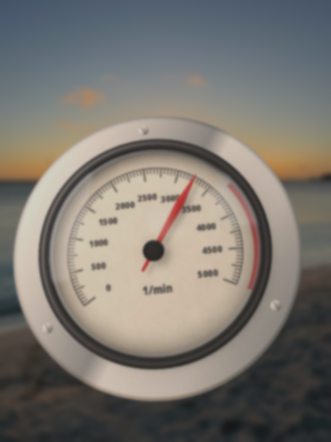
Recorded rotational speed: 3250 (rpm)
